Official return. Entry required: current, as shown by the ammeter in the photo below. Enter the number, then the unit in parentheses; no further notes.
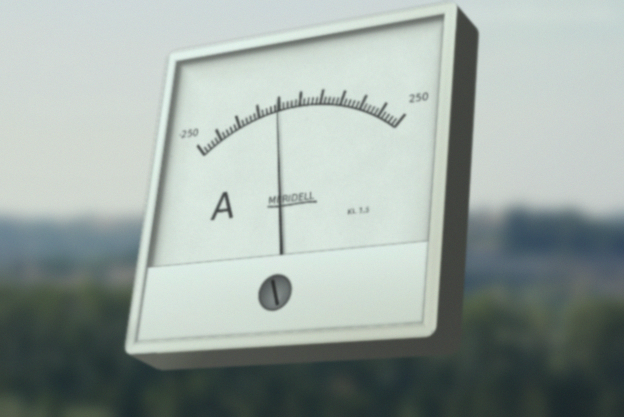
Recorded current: -50 (A)
